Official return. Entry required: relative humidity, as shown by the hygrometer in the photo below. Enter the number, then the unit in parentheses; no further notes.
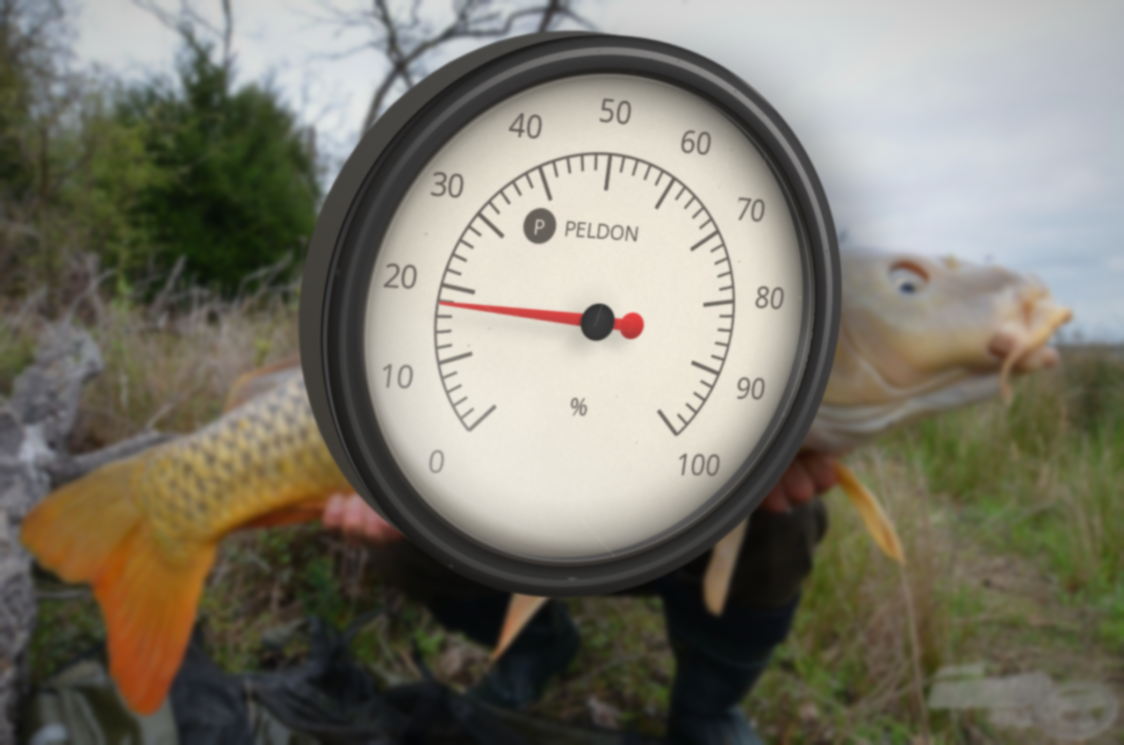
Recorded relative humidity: 18 (%)
